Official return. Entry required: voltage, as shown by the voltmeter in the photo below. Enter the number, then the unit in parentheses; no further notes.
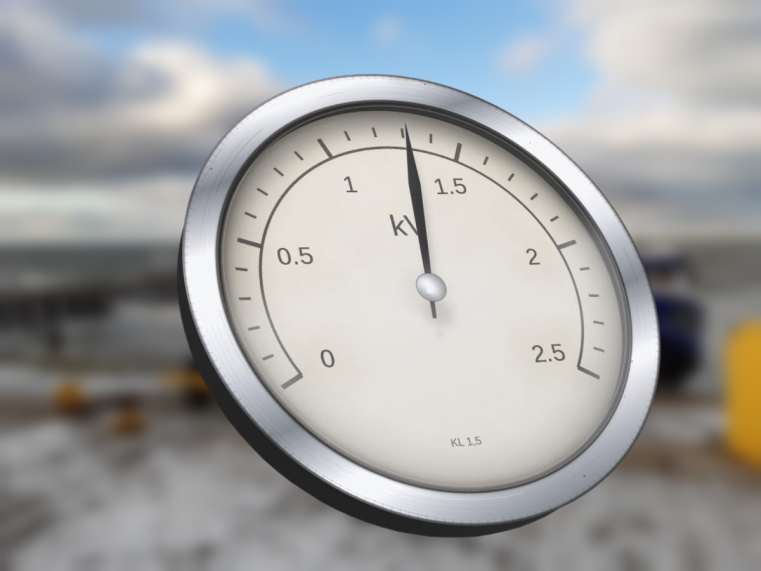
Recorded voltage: 1.3 (kV)
